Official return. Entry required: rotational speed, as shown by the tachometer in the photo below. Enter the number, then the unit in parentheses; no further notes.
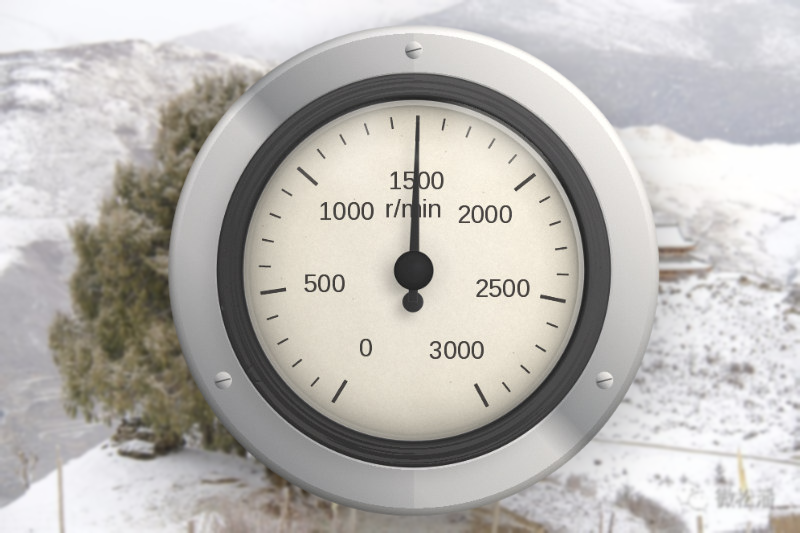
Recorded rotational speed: 1500 (rpm)
